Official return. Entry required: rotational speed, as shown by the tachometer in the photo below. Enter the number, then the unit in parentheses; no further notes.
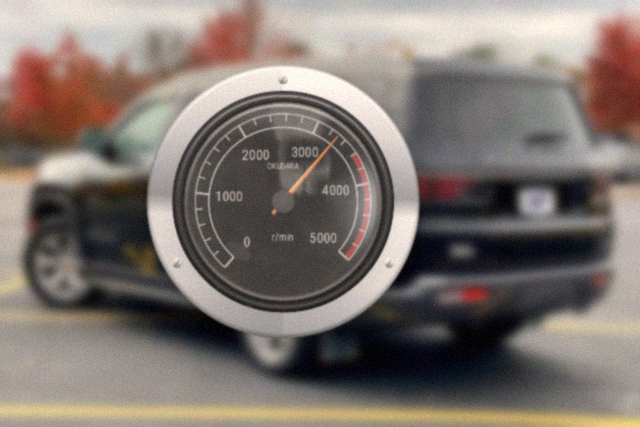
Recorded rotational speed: 3300 (rpm)
